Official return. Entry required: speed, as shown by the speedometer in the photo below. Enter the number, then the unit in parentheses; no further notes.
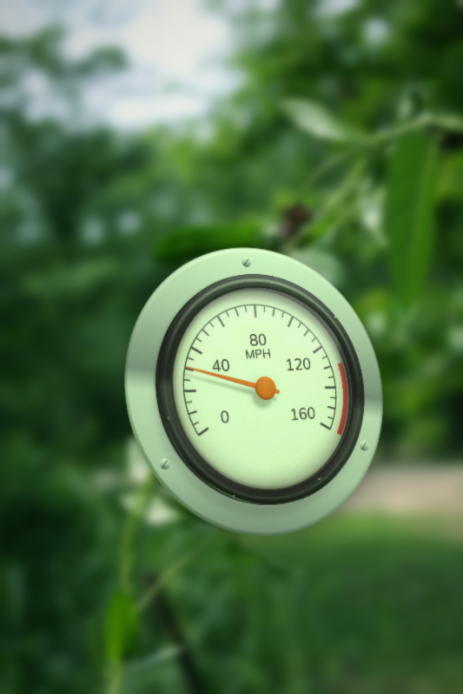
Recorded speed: 30 (mph)
